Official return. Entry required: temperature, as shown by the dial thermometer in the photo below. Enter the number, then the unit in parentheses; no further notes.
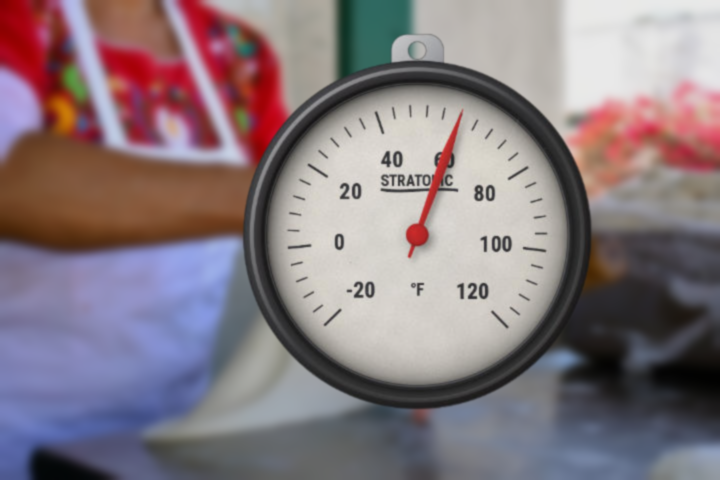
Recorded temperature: 60 (°F)
